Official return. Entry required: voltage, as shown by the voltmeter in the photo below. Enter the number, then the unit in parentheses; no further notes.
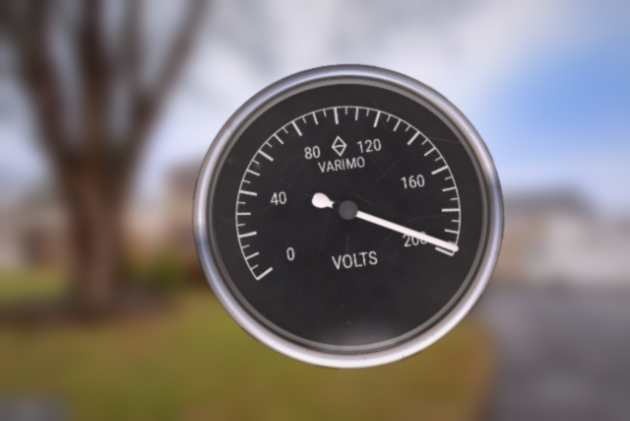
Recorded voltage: 197.5 (V)
